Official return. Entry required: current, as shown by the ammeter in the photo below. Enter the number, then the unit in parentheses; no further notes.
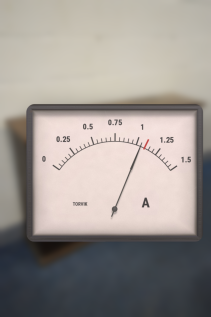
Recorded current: 1.05 (A)
